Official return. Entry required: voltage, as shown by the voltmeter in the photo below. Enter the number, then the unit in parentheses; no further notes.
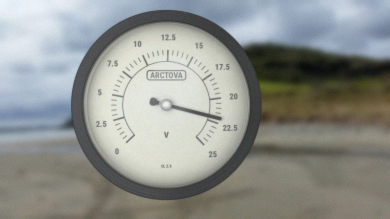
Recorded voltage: 22 (V)
